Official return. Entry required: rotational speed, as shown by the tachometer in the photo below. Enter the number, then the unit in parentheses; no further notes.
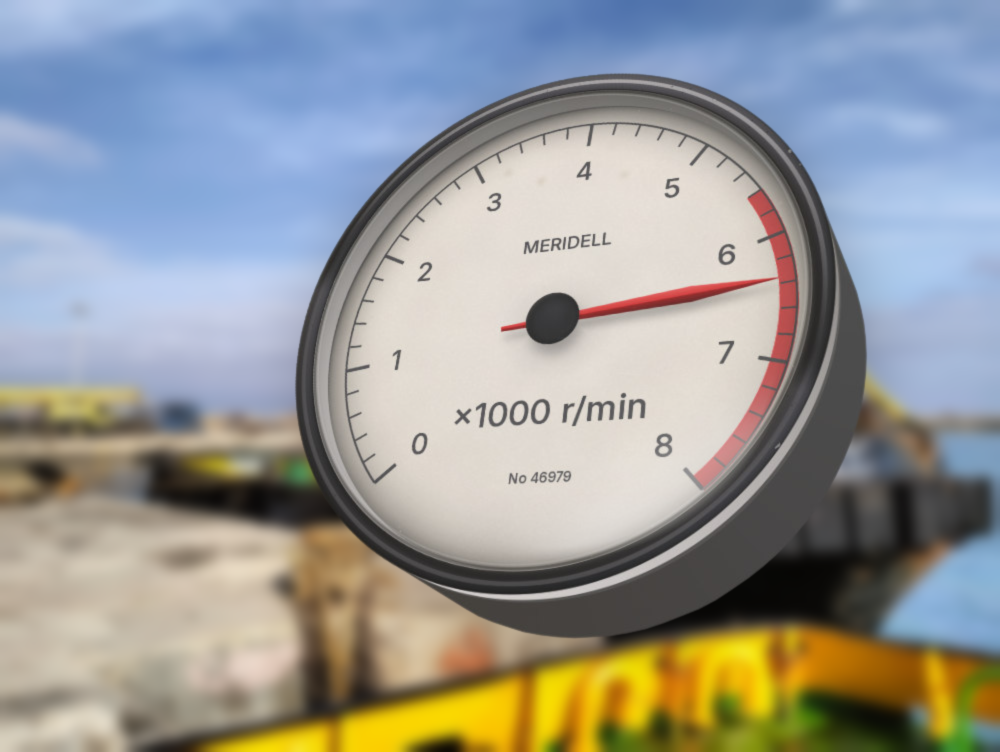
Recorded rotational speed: 6400 (rpm)
